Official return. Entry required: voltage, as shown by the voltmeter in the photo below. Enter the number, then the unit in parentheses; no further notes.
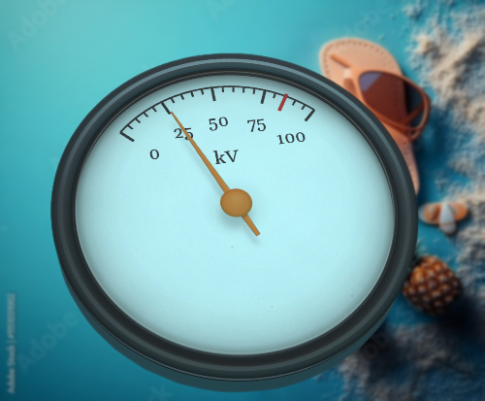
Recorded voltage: 25 (kV)
